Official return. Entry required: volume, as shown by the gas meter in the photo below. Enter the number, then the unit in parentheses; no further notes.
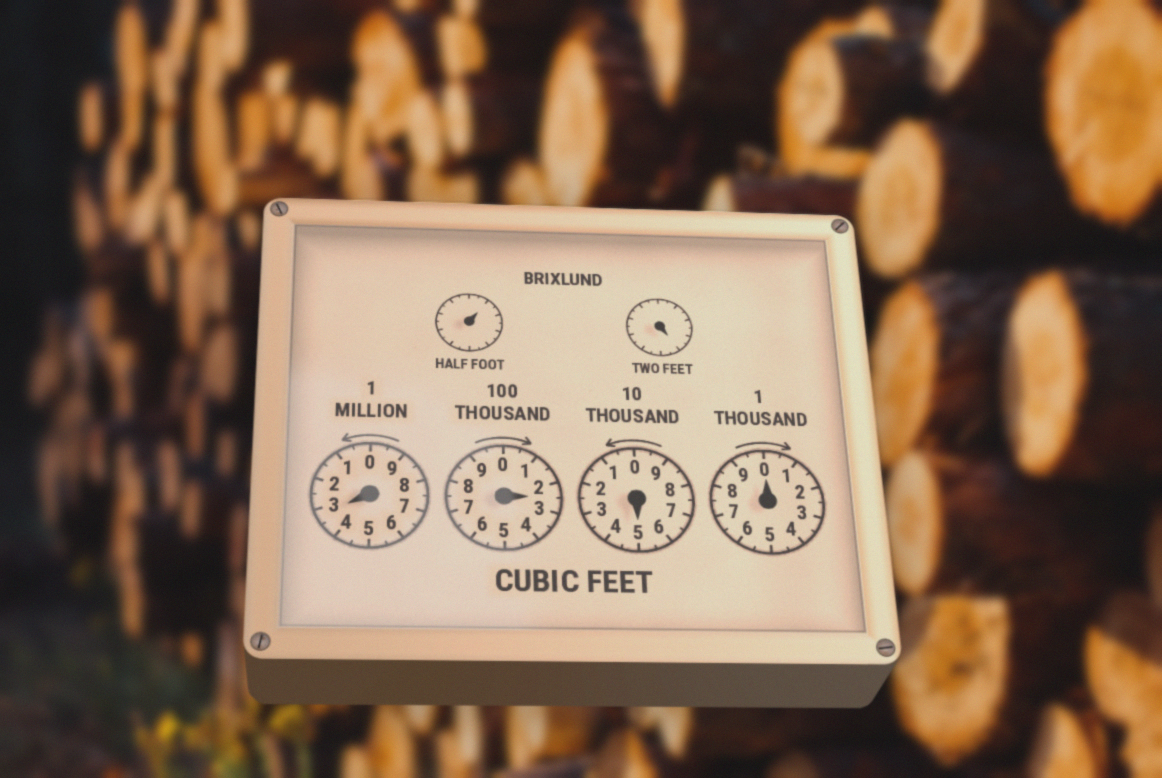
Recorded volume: 325000 (ft³)
